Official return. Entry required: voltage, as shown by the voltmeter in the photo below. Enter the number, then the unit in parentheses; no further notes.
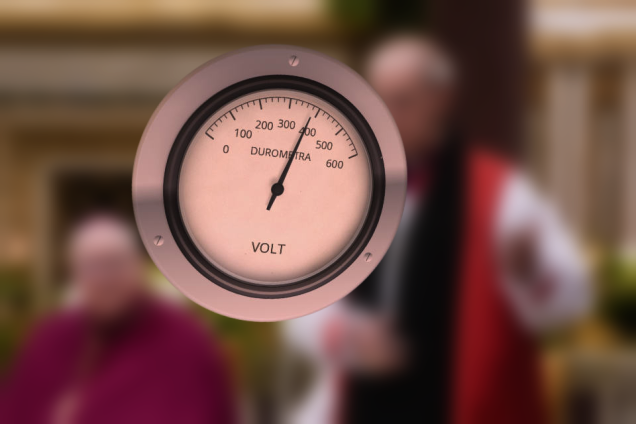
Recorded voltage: 380 (V)
